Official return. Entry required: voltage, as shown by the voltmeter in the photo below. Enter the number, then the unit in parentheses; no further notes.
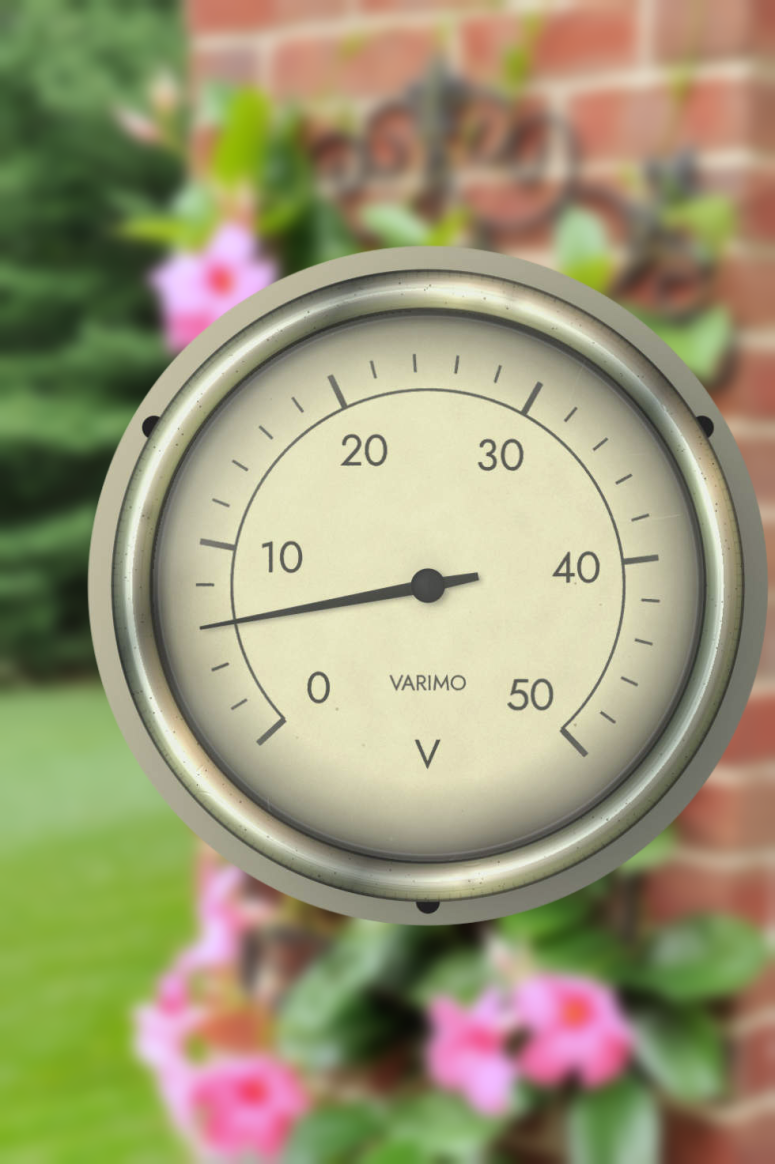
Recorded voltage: 6 (V)
